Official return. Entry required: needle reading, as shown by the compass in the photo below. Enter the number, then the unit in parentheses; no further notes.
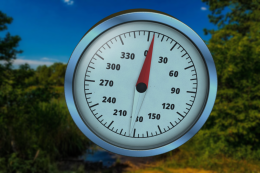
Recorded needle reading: 5 (°)
